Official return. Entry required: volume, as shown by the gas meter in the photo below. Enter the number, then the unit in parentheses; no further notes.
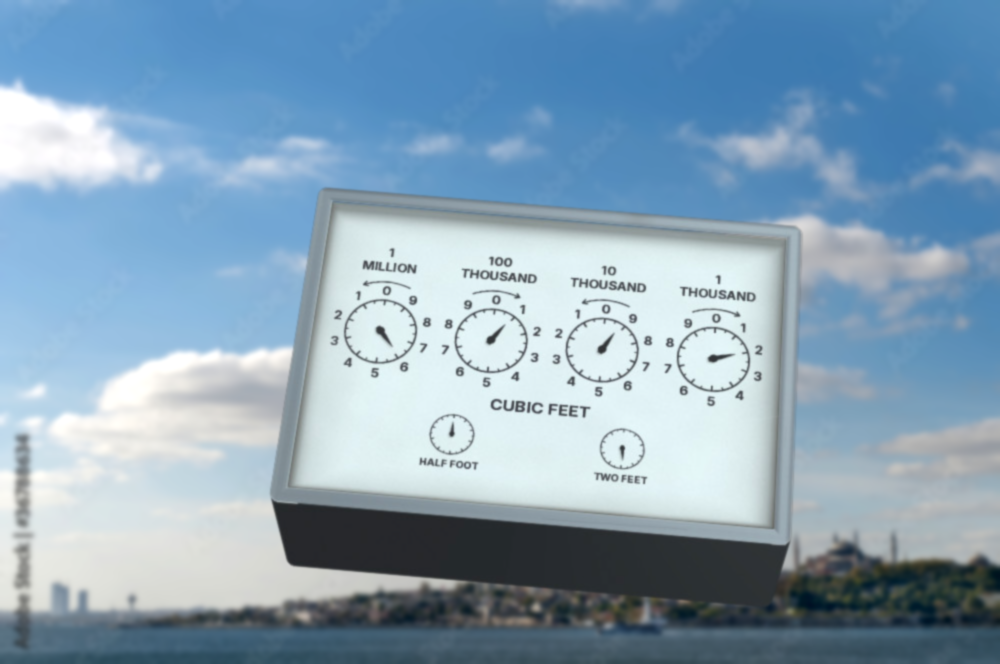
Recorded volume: 609200 (ft³)
